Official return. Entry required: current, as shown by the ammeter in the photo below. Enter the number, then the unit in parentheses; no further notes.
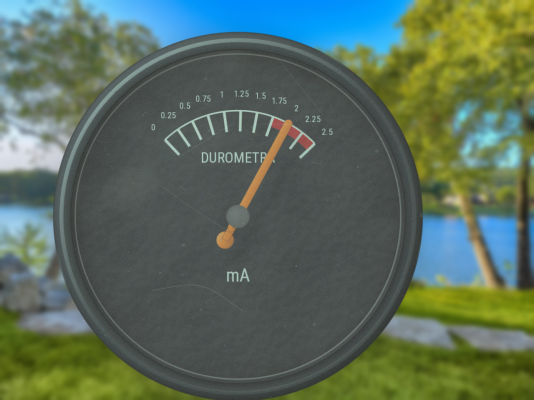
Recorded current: 2 (mA)
